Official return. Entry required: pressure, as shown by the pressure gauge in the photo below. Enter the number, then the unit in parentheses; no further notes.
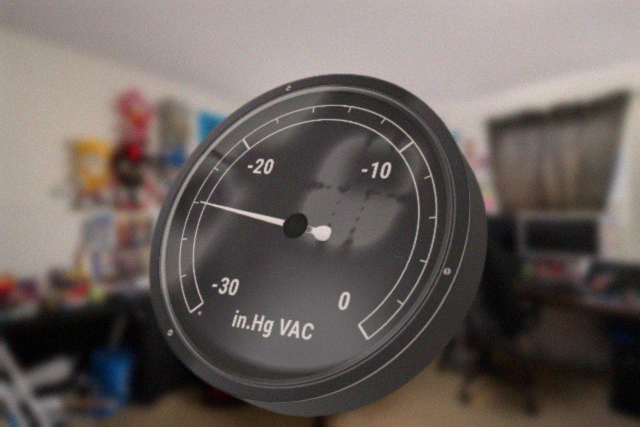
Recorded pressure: -24 (inHg)
